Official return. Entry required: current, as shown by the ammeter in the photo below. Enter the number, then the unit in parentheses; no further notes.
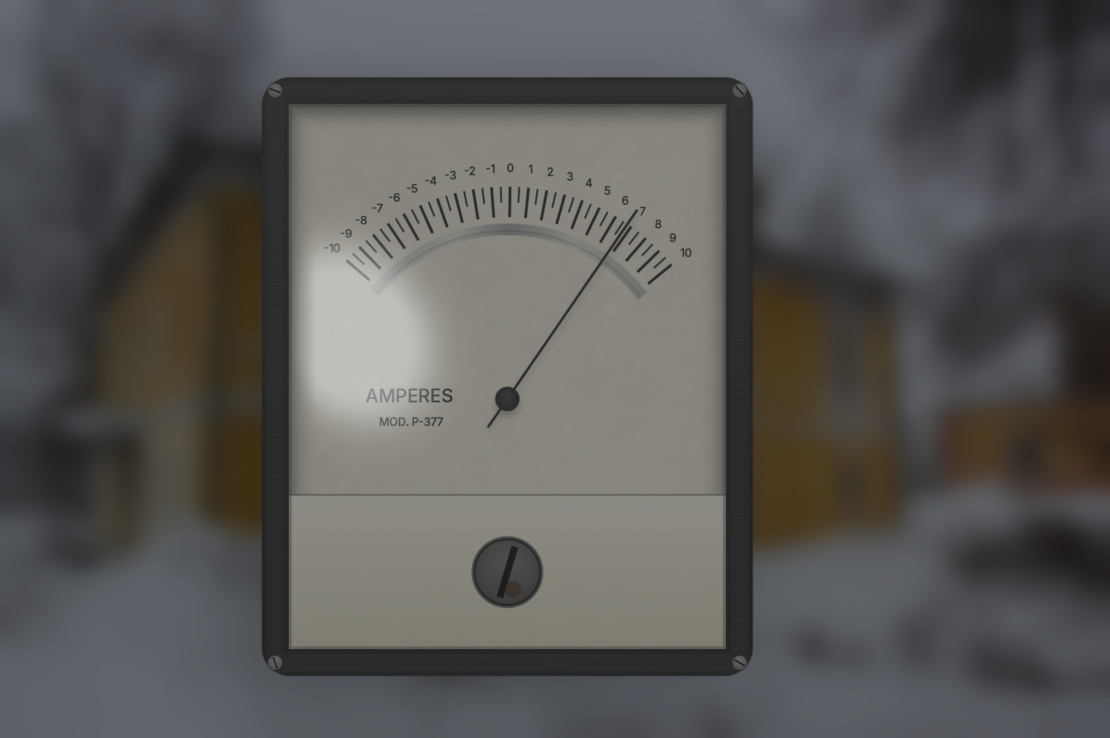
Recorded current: 6.75 (A)
